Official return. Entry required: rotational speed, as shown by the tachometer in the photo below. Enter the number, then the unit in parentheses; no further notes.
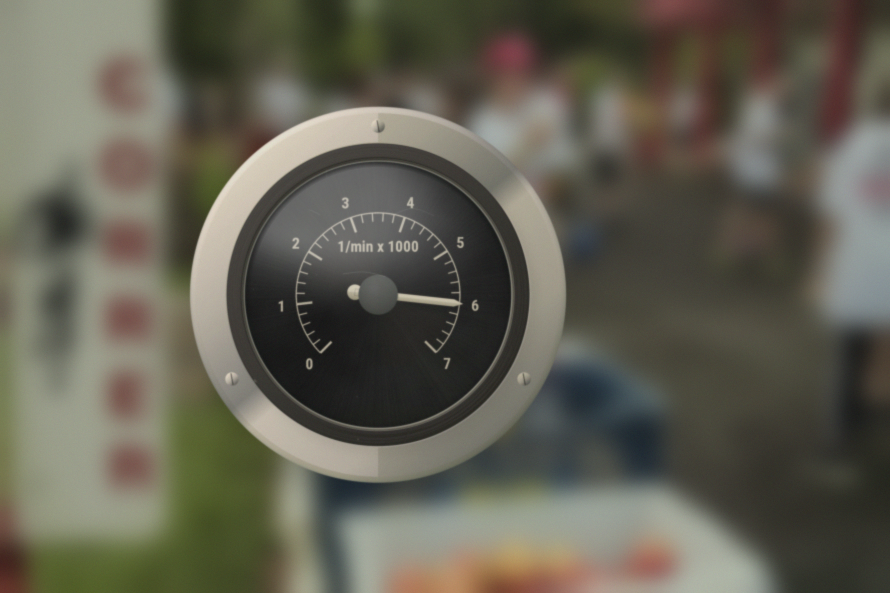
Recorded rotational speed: 6000 (rpm)
